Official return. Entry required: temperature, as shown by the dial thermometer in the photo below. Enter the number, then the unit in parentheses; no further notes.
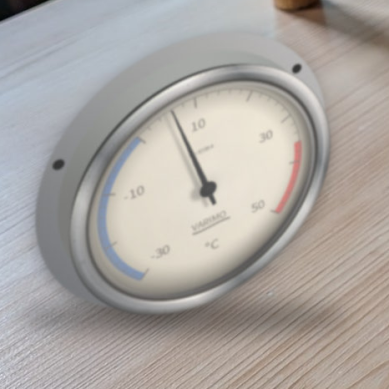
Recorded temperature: 6 (°C)
